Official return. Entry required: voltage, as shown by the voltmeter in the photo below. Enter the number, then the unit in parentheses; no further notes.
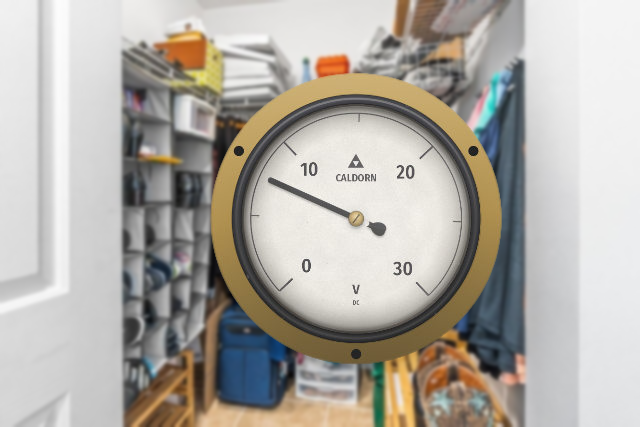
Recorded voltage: 7.5 (V)
